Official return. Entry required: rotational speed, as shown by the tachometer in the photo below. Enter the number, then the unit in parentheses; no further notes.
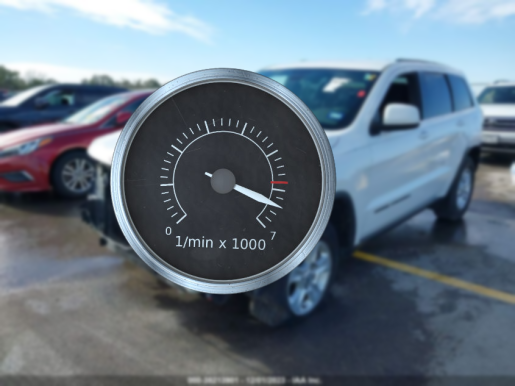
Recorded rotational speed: 6400 (rpm)
